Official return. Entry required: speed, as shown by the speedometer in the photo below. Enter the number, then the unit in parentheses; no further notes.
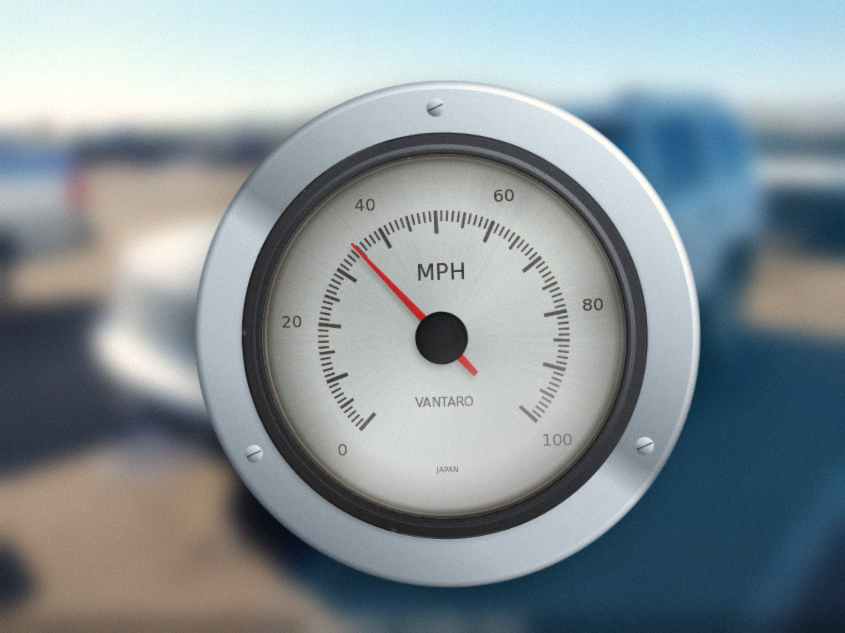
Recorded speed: 35 (mph)
